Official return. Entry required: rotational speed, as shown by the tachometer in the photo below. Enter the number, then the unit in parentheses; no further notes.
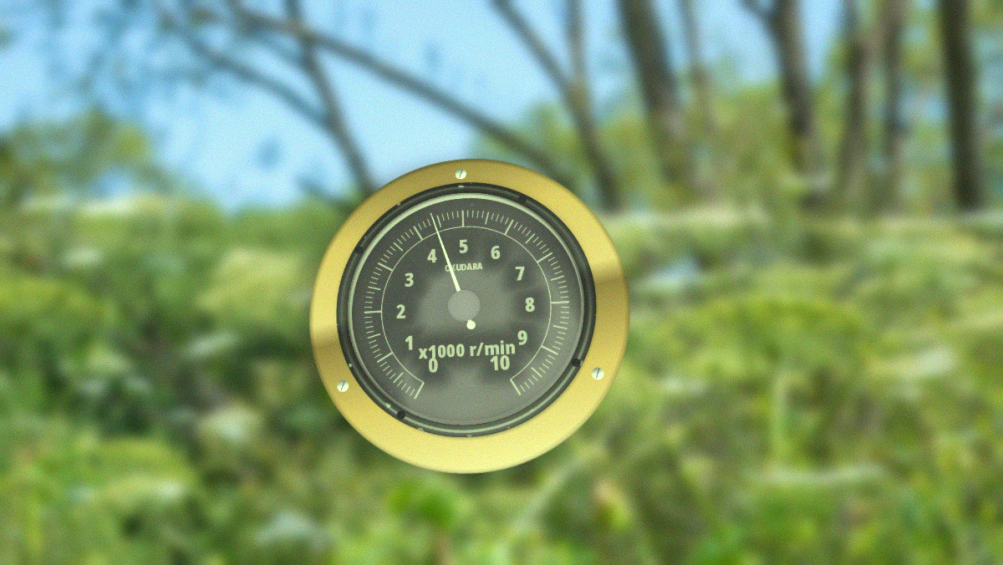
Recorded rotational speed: 4400 (rpm)
